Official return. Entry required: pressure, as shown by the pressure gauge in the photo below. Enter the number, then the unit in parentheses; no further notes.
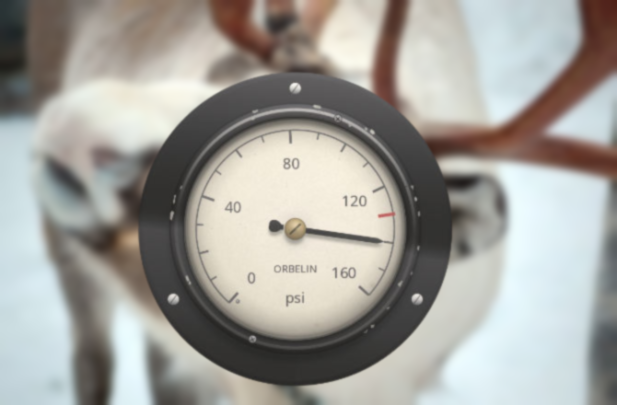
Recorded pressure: 140 (psi)
